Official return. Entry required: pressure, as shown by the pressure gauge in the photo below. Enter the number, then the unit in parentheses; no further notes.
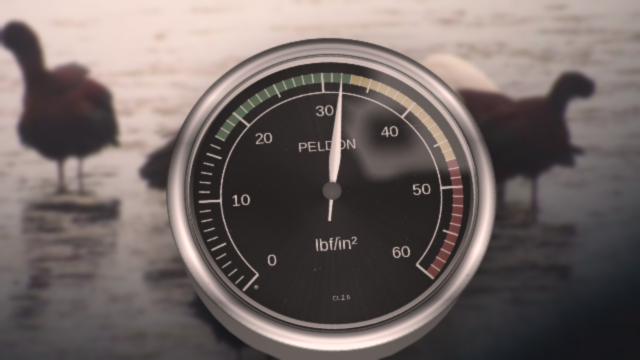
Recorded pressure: 32 (psi)
